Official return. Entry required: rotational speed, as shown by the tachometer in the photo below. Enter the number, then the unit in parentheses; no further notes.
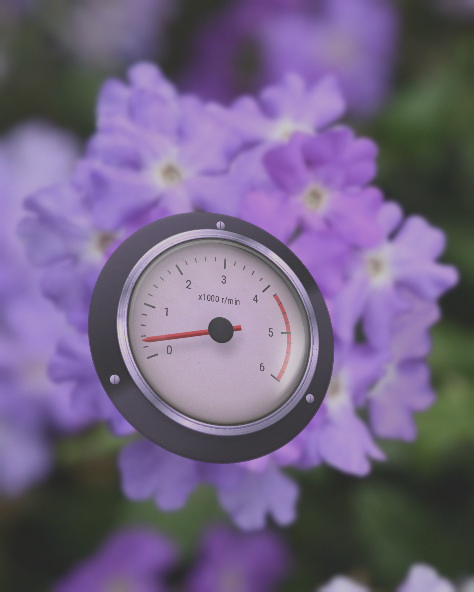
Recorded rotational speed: 300 (rpm)
